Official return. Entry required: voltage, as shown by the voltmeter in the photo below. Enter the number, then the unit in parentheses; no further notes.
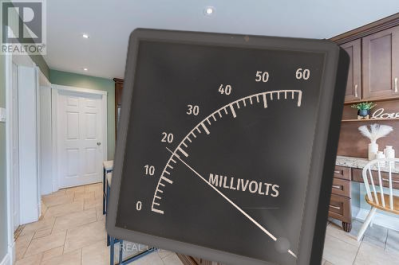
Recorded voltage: 18 (mV)
